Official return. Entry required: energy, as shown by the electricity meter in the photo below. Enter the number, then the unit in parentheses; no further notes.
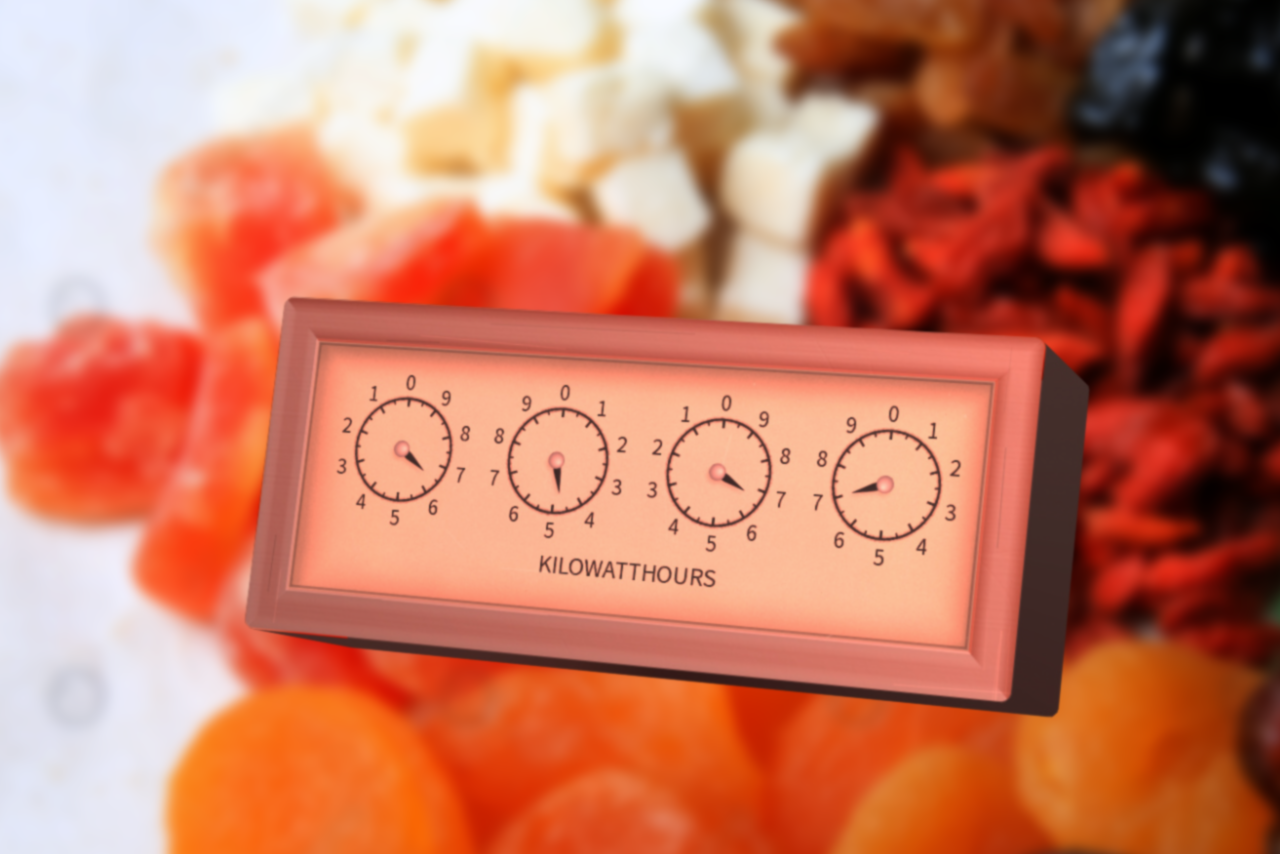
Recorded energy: 6467 (kWh)
